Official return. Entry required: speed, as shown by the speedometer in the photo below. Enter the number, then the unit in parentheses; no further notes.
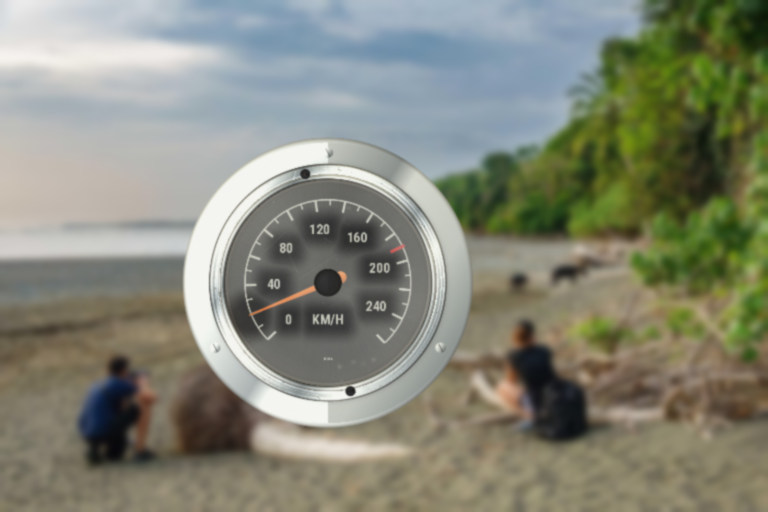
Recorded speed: 20 (km/h)
